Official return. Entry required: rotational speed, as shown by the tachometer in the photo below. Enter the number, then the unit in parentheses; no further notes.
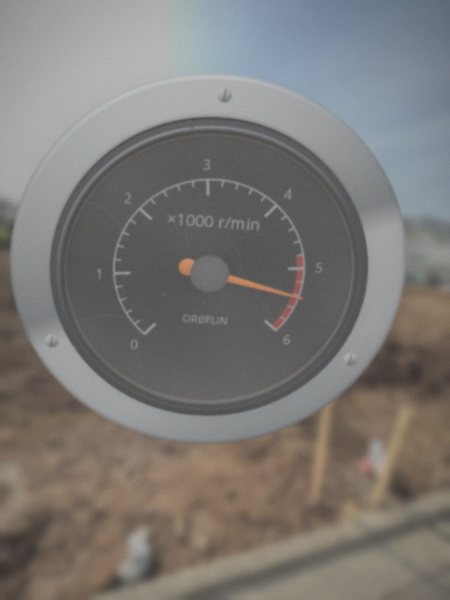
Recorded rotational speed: 5400 (rpm)
